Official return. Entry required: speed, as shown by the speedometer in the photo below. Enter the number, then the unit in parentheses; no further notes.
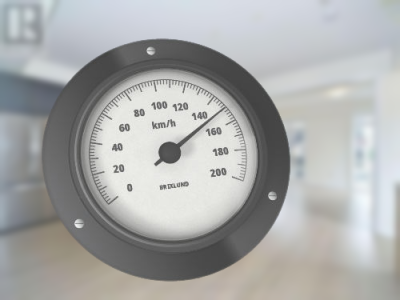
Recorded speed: 150 (km/h)
